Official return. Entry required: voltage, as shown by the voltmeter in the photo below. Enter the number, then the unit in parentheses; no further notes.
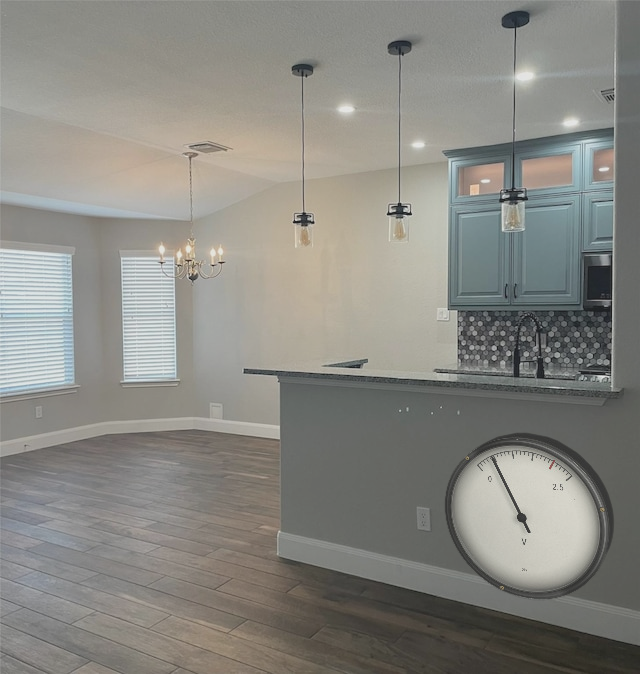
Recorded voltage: 0.5 (V)
